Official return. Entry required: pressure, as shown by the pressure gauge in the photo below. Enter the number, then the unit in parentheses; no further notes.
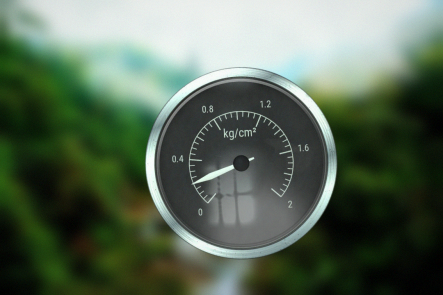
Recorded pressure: 0.2 (kg/cm²)
